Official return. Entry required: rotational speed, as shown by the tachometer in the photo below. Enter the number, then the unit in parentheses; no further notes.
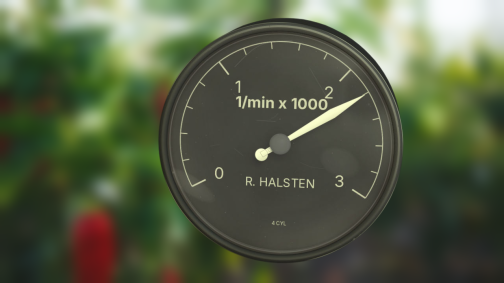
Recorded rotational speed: 2200 (rpm)
